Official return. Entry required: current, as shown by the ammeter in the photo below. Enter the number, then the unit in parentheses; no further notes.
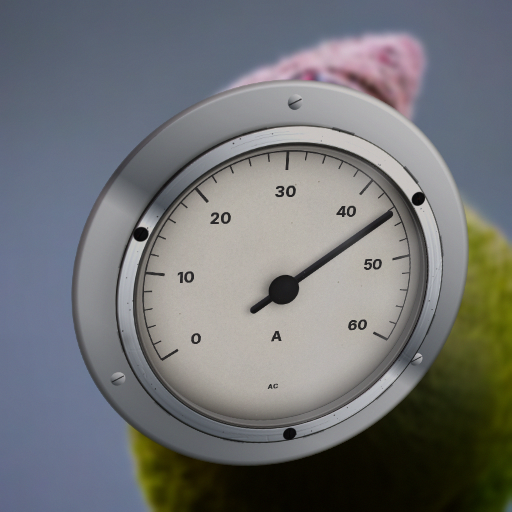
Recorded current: 44 (A)
